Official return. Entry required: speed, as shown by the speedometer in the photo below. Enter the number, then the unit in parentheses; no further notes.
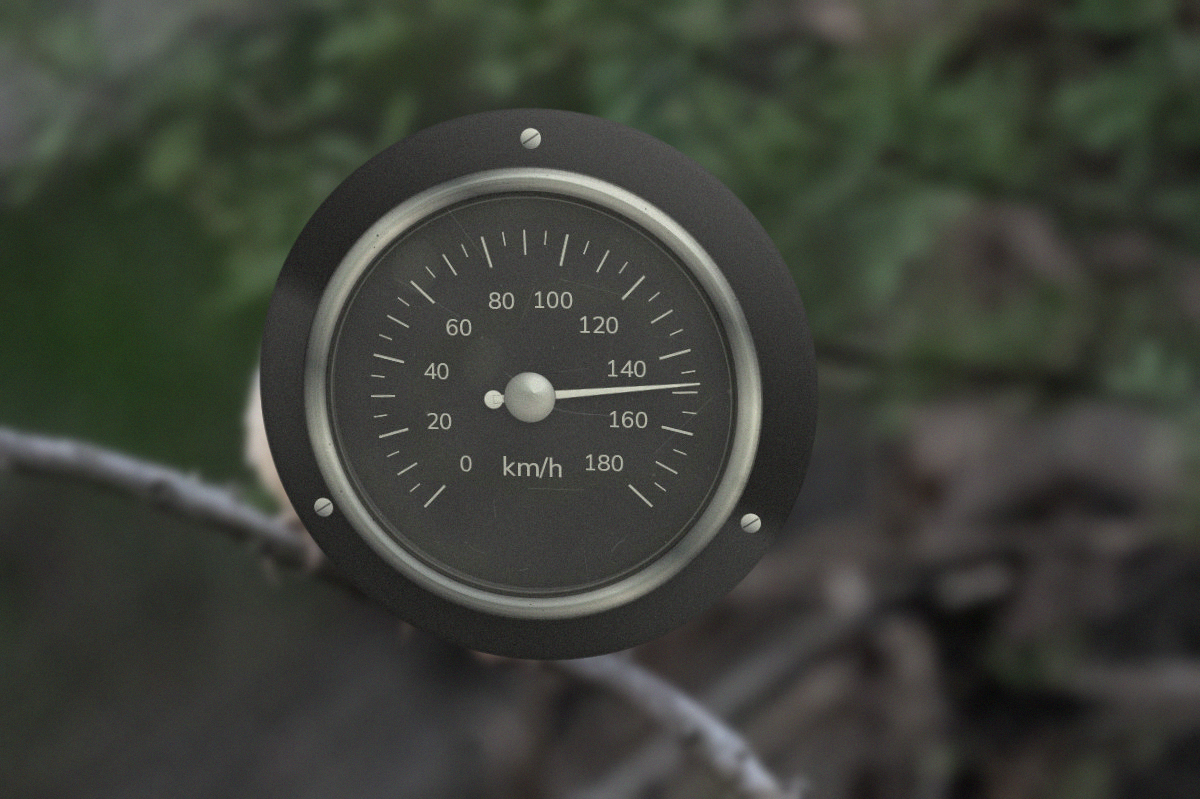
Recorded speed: 147.5 (km/h)
